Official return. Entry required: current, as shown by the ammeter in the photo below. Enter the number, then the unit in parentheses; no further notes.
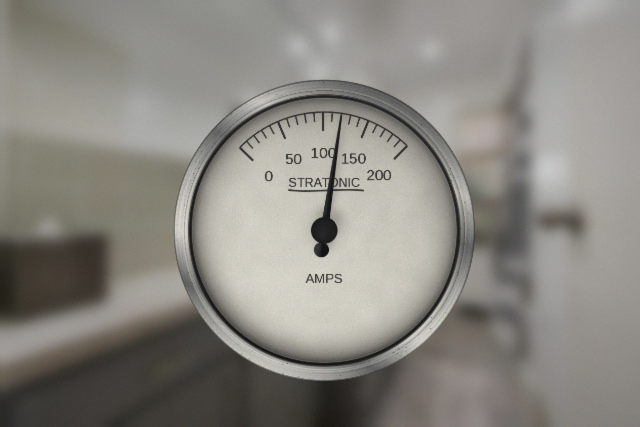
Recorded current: 120 (A)
